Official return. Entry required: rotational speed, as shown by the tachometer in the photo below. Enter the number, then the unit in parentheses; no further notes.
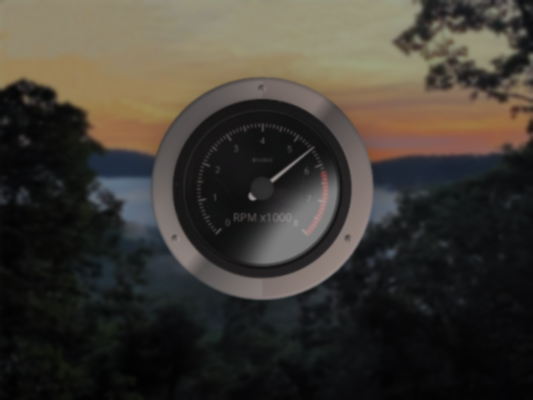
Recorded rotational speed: 5500 (rpm)
